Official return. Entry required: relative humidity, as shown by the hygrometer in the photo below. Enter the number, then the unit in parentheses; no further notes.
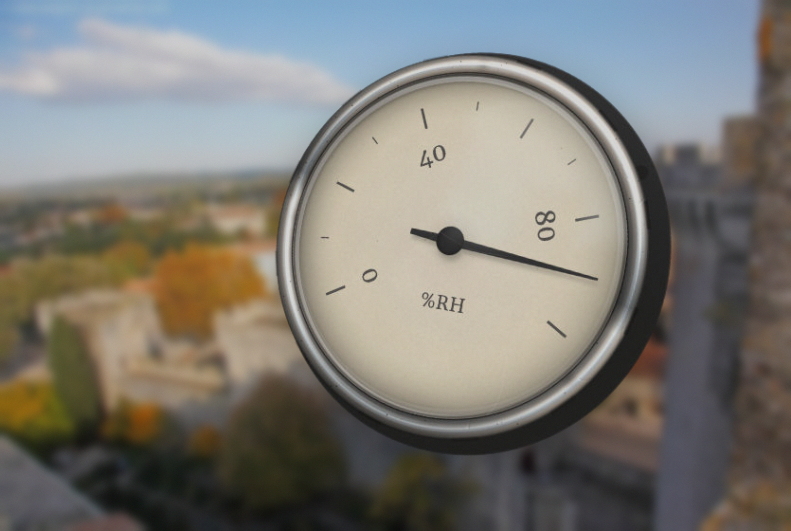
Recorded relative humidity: 90 (%)
